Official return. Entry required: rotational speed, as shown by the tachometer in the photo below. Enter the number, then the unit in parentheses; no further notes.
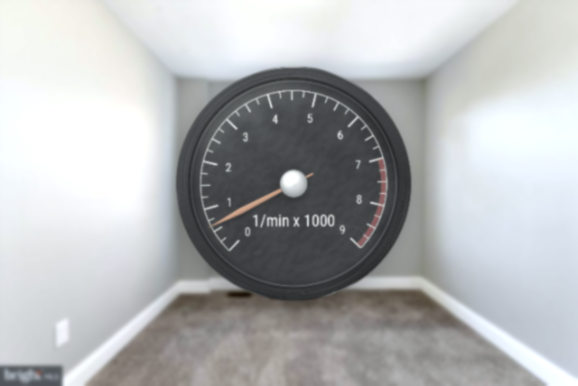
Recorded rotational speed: 625 (rpm)
